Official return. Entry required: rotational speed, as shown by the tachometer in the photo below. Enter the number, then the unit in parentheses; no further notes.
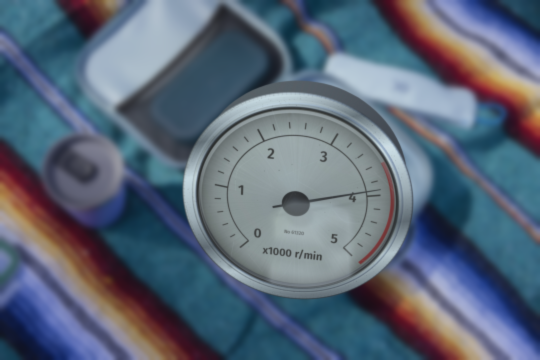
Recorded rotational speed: 3900 (rpm)
